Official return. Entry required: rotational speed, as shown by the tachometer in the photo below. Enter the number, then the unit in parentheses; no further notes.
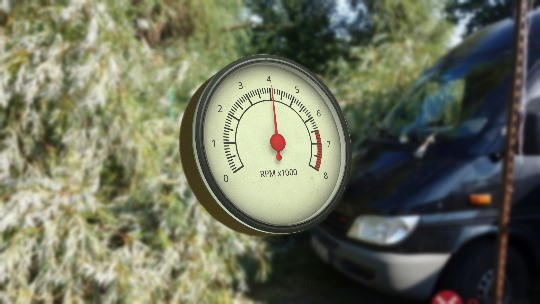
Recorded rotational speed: 4000 (rpm)
